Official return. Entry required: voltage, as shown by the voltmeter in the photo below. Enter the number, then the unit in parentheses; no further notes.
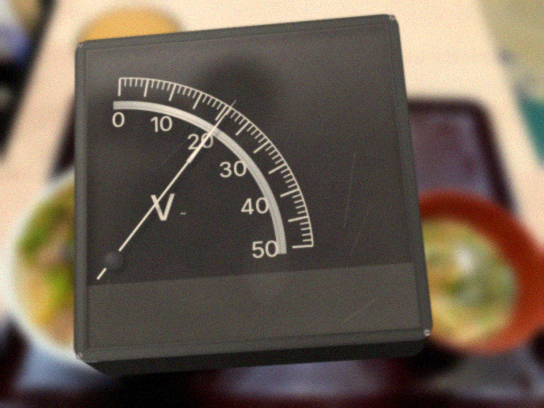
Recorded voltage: 21 (V)
